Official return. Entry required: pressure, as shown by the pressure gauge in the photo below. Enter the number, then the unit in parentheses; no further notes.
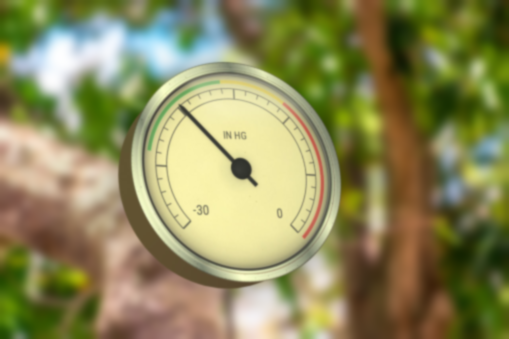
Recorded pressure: -20 (inHg)
